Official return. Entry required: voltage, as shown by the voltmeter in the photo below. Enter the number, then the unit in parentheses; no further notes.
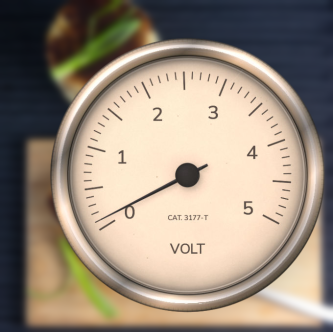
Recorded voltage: 0.1 (V)
